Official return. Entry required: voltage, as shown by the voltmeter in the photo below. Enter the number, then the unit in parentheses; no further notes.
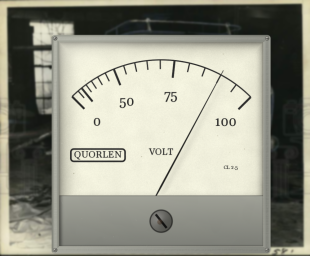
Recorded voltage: 90 (V)
